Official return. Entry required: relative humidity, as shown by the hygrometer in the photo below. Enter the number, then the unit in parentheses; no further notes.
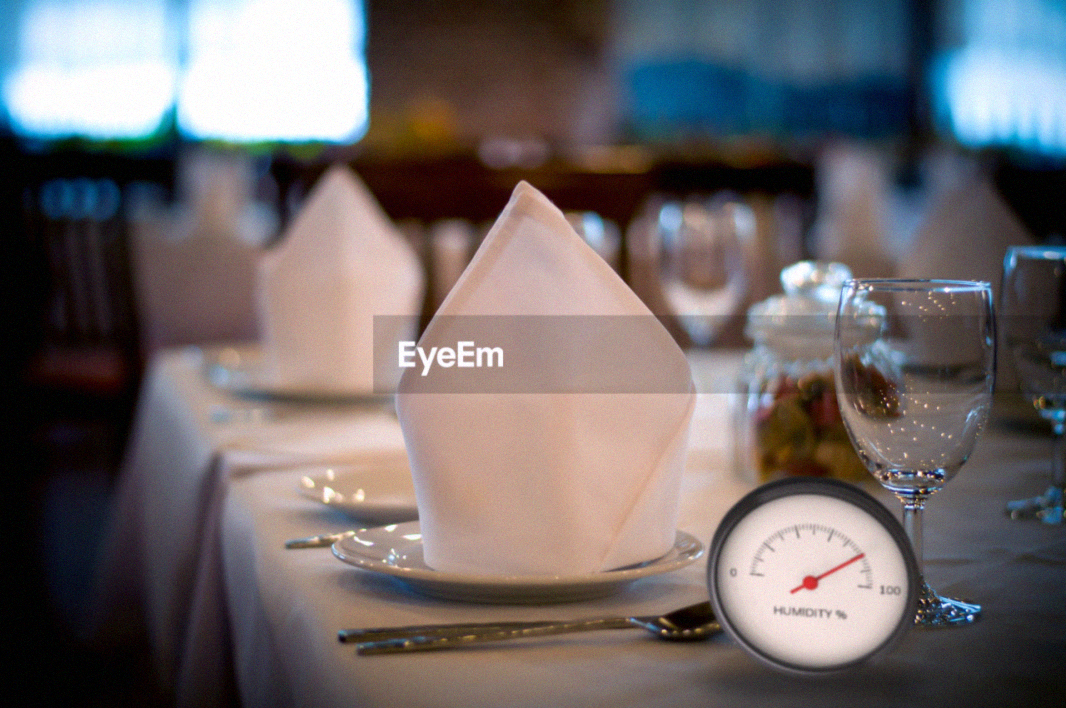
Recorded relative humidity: 80 (%)
